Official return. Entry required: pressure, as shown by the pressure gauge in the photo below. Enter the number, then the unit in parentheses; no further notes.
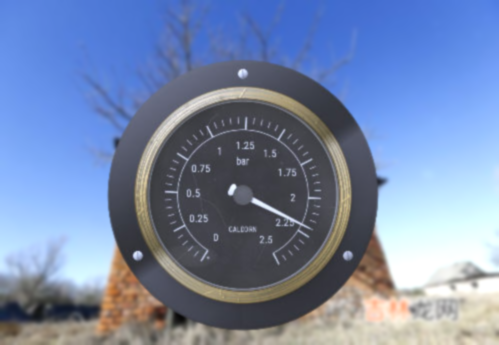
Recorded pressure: 2.2 (bar)
